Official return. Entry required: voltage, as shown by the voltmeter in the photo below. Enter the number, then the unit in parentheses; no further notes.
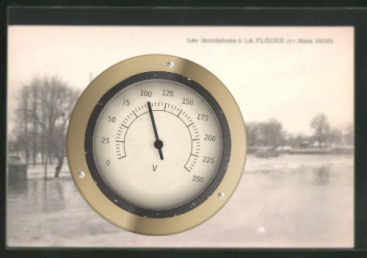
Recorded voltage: 100 (V)
